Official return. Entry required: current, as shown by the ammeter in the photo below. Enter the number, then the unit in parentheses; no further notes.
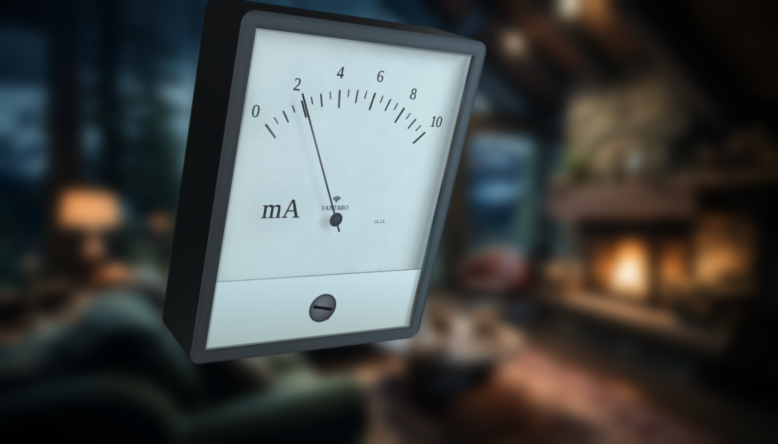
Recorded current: 2 (mA)
